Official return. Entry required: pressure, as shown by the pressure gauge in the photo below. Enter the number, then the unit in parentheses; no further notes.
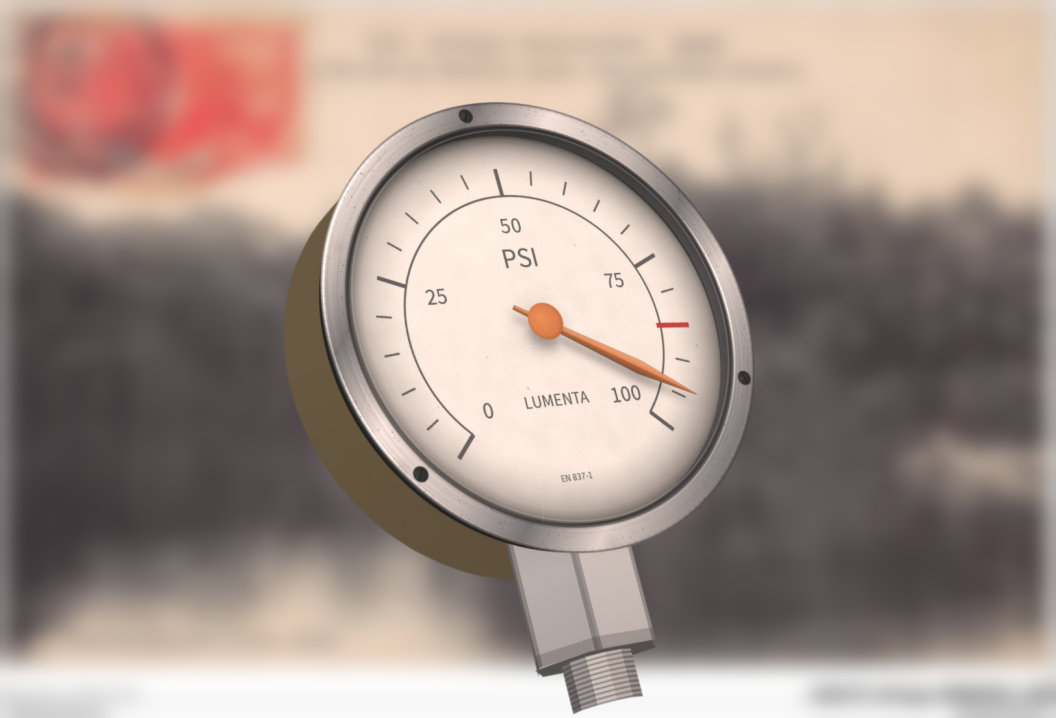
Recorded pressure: 95 (psi)
